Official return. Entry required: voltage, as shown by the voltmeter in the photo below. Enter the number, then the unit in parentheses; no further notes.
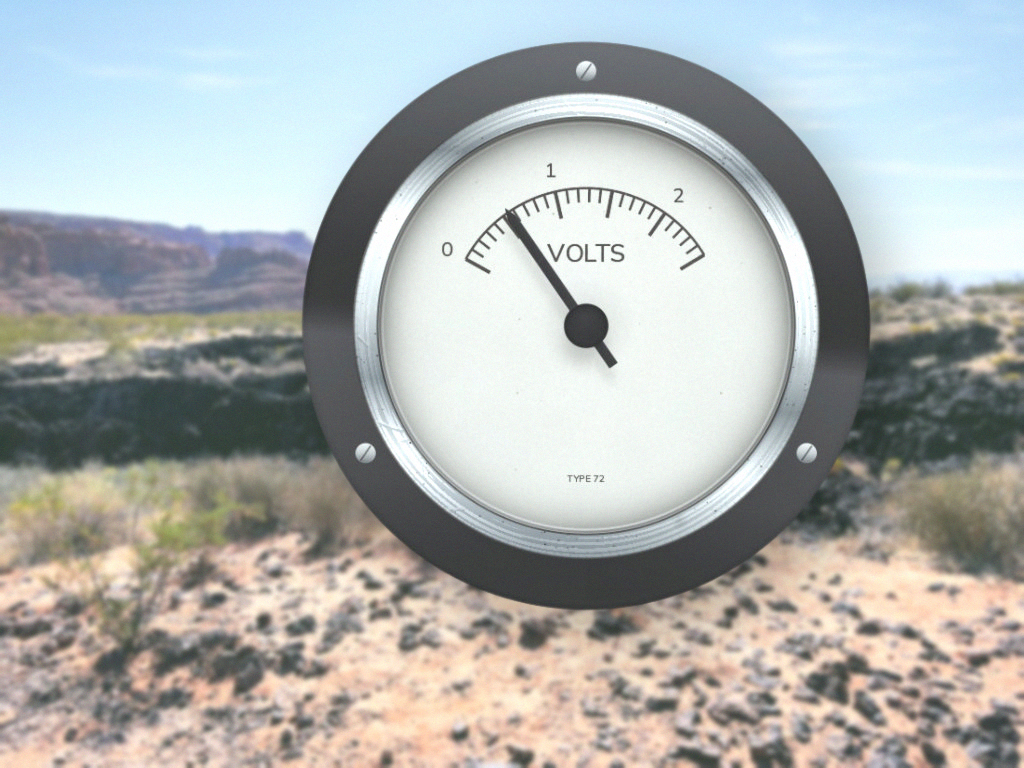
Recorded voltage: 0.55 (V)
